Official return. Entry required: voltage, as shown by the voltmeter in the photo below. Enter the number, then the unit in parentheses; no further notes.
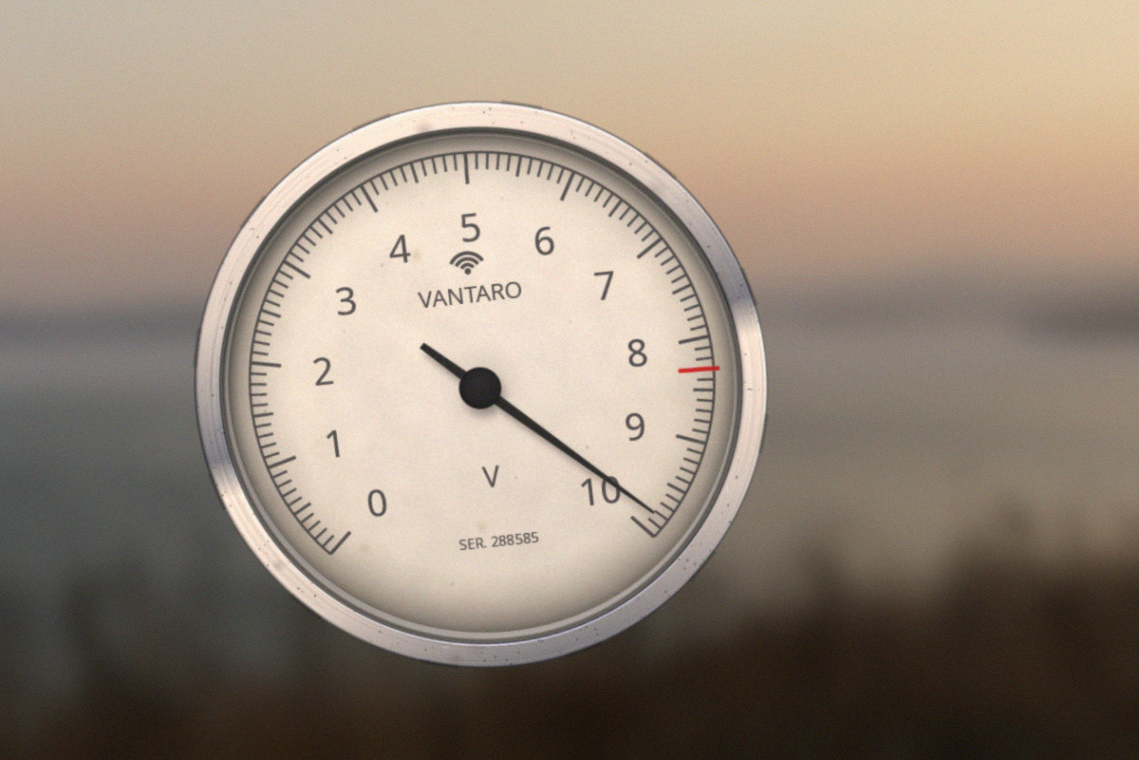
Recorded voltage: 9.8 (V)
